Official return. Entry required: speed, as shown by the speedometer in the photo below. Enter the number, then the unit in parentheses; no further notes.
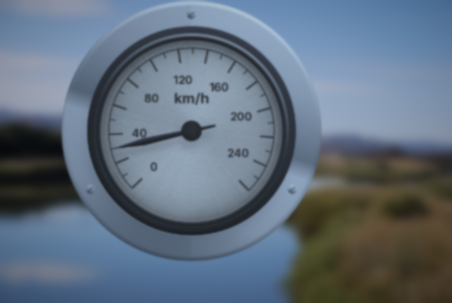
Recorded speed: 30 (km/h)
